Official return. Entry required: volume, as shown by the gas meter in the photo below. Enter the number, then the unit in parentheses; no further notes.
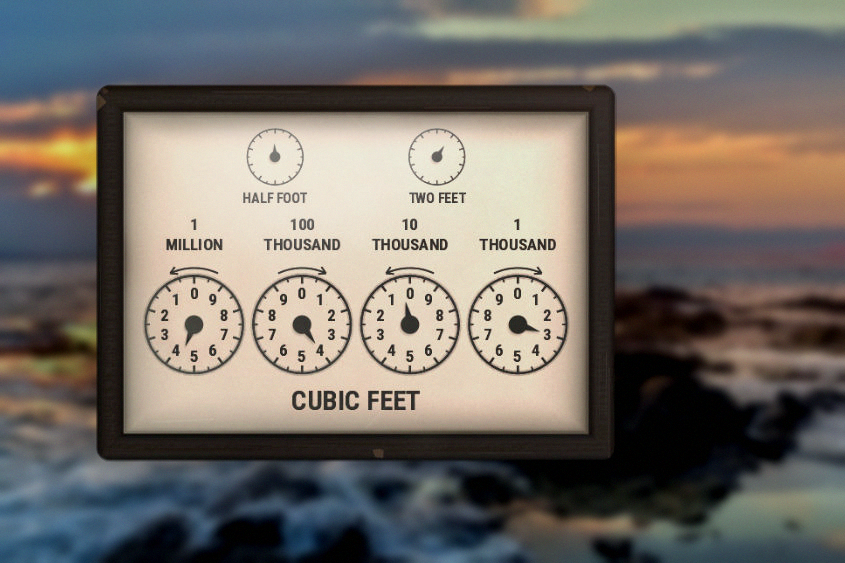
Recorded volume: 440300 (ft³)
